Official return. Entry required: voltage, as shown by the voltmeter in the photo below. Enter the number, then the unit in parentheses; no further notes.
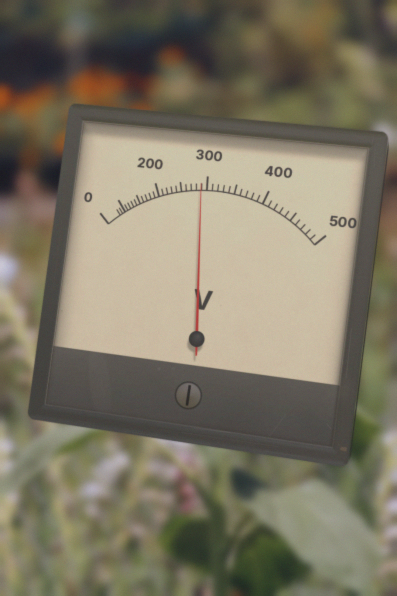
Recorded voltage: 290 (V)
